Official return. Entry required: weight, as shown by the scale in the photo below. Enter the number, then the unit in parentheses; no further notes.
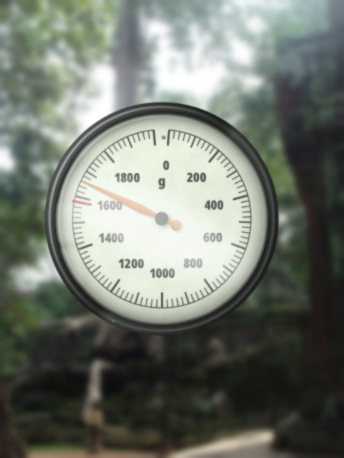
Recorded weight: 1660 (g)
